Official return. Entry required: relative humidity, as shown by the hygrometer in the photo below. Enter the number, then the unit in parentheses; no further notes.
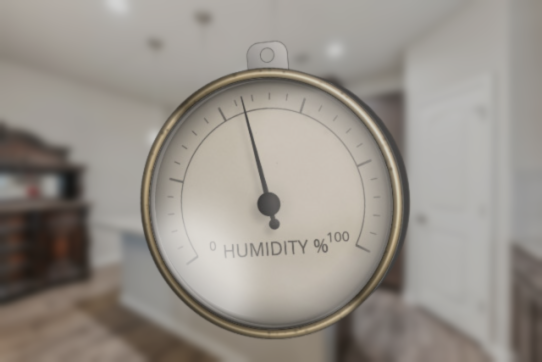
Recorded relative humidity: 46 (%)
